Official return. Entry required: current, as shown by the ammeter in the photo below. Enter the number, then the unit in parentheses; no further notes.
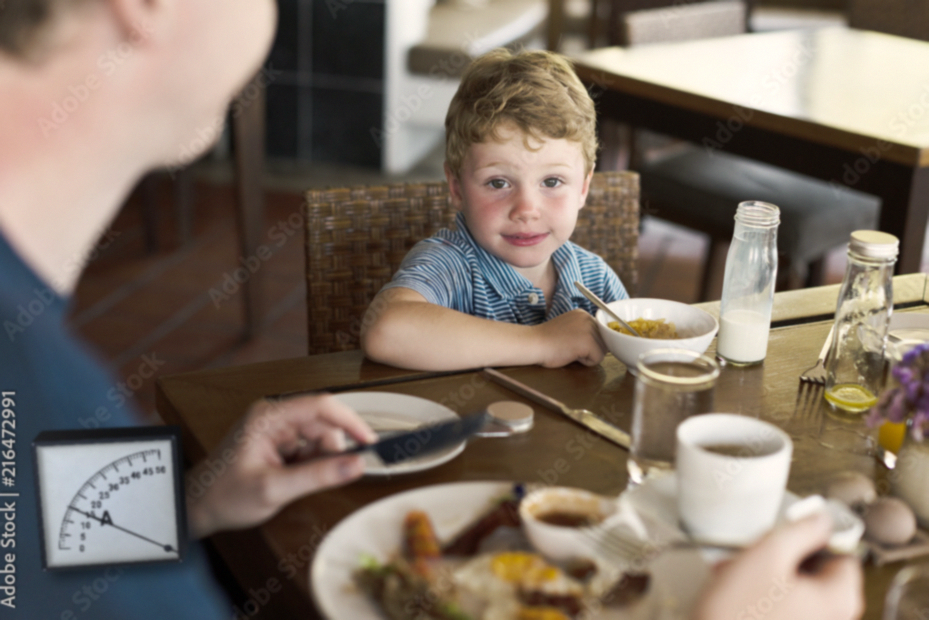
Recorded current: 15 (A)
